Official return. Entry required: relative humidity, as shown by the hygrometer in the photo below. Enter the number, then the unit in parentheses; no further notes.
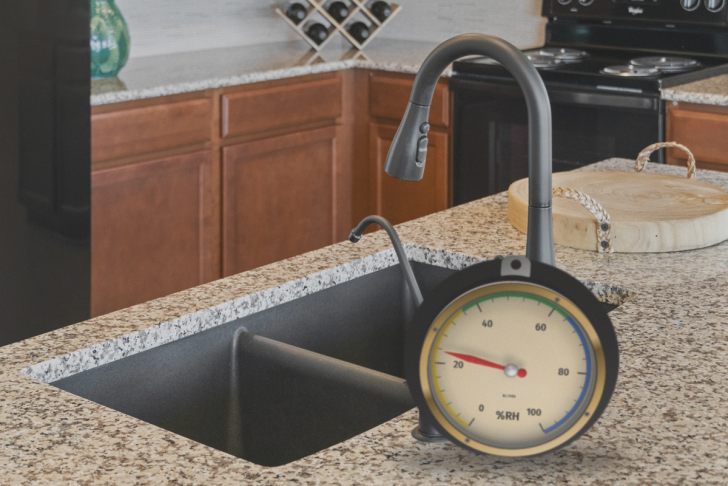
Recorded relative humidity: 24 (%)
